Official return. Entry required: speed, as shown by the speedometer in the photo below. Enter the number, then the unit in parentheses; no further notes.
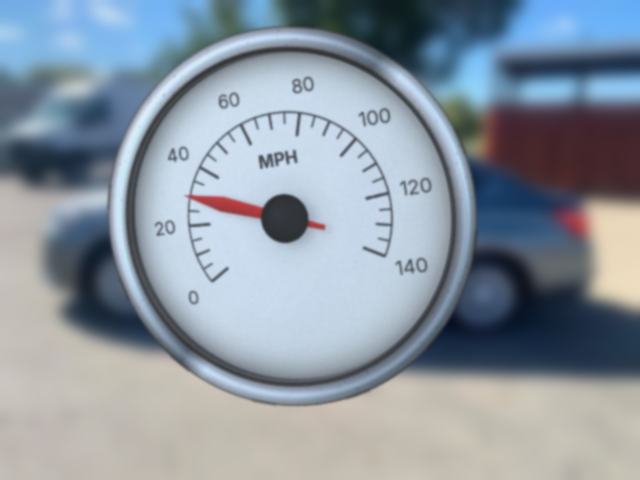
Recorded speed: 30 (mph)
